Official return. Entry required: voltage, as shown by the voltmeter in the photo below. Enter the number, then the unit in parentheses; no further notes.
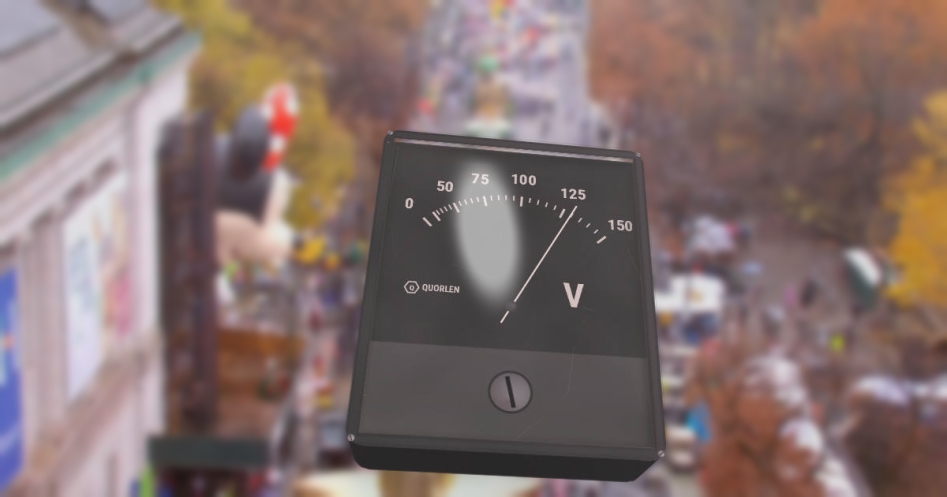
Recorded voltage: 130 (V)
